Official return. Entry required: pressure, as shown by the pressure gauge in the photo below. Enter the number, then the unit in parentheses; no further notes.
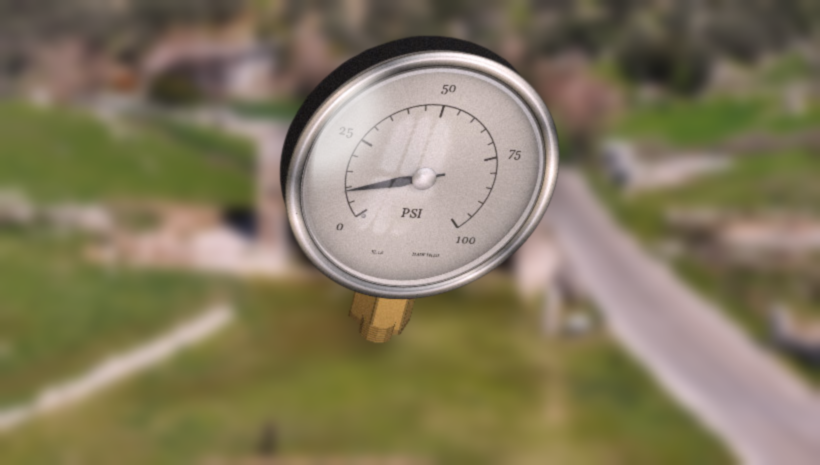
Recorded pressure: 10 (psi)
